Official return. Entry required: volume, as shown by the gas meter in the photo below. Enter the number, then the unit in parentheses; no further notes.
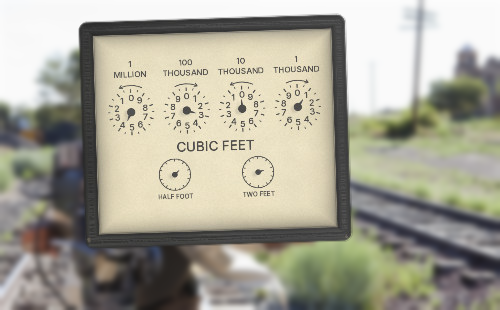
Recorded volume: 430100 (ft³)
